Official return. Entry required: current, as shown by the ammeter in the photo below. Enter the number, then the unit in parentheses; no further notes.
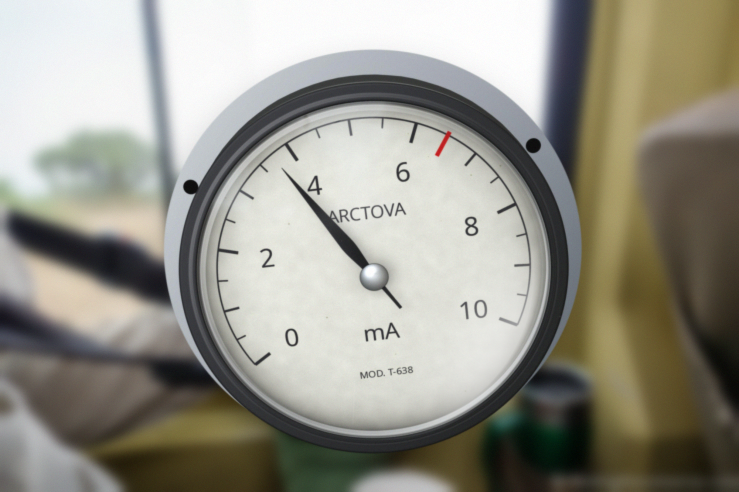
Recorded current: 3.75 (mA)
